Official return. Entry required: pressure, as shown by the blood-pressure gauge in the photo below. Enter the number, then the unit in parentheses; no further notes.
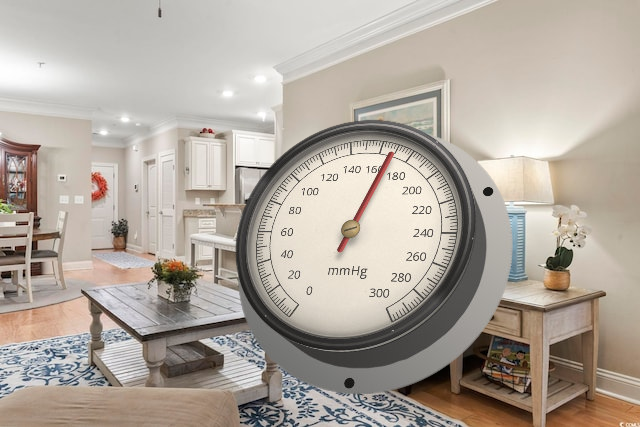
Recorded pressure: 170 (mmHg)
